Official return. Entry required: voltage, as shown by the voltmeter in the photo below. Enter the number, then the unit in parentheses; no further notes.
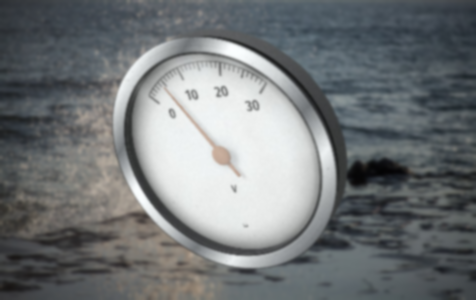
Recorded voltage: 5 (V)
